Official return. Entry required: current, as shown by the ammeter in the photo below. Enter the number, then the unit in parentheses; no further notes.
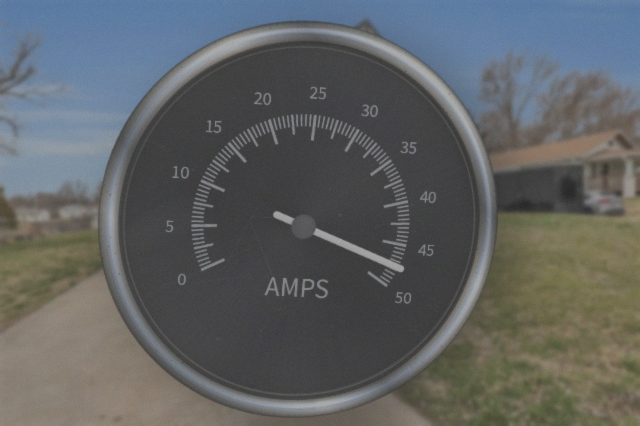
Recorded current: 47.5 (A)
